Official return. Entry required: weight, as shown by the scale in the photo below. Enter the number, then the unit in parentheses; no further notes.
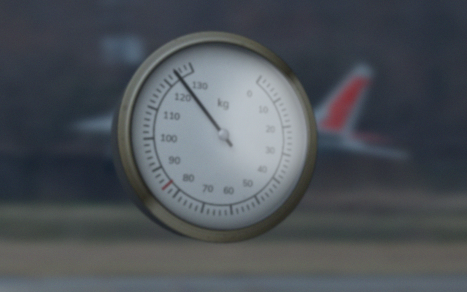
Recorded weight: 124 (kg)
